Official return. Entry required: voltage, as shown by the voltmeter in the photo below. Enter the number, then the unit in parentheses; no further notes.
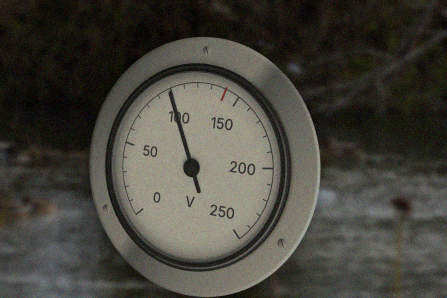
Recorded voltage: 100 (V)
